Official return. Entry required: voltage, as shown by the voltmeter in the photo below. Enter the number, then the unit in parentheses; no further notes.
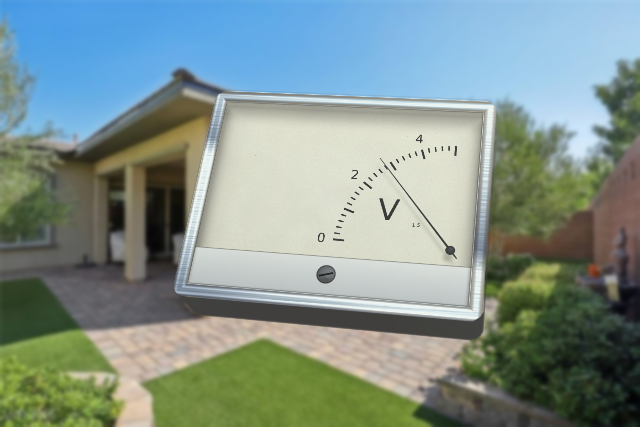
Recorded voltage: 2.8 (V)
